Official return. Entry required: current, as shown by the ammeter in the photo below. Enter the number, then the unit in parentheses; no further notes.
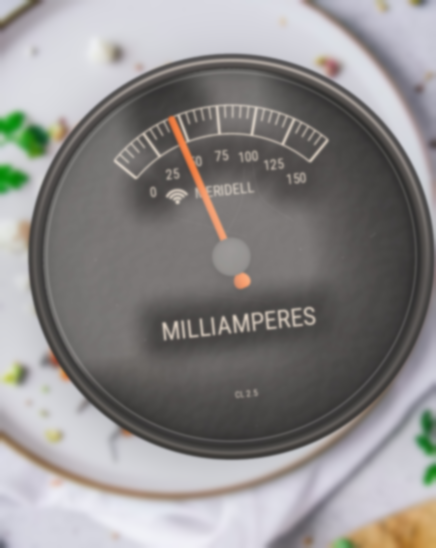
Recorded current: 45 (mA)
